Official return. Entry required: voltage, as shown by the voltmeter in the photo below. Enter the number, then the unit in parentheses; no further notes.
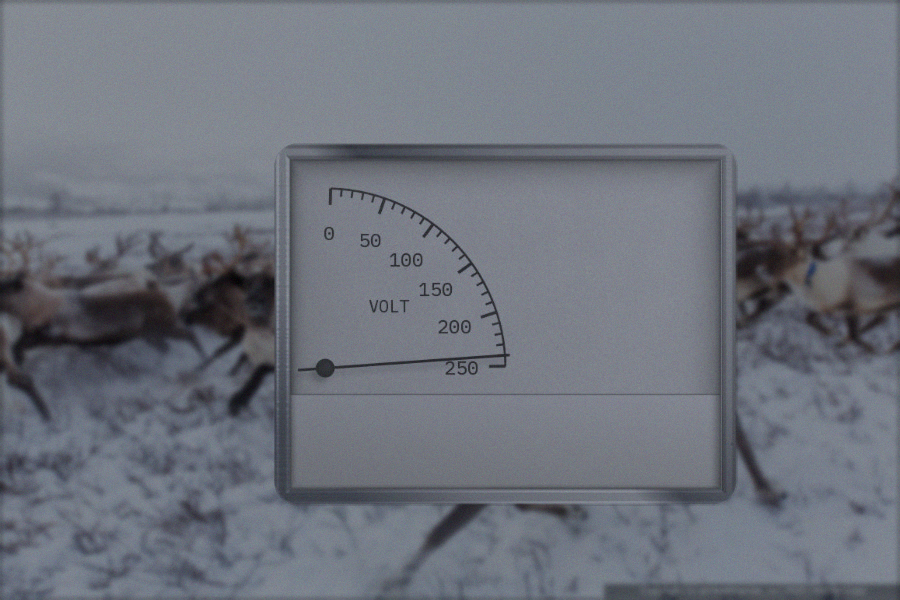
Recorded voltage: 240 (V)
